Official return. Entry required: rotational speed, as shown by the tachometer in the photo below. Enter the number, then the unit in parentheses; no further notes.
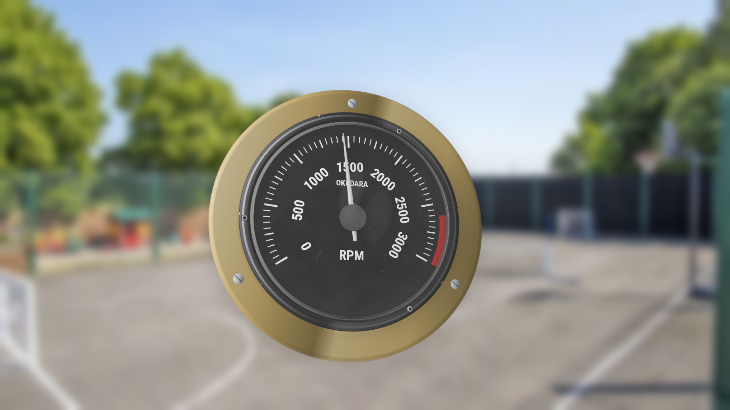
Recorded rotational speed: 1450 (rpm)
